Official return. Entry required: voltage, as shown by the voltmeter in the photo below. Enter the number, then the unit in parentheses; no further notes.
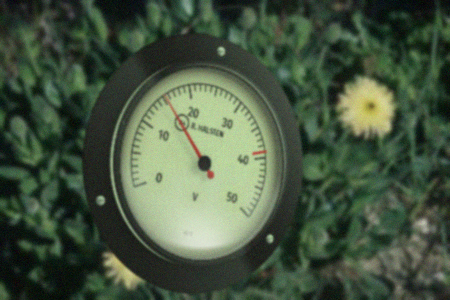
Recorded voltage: 15 (V)
